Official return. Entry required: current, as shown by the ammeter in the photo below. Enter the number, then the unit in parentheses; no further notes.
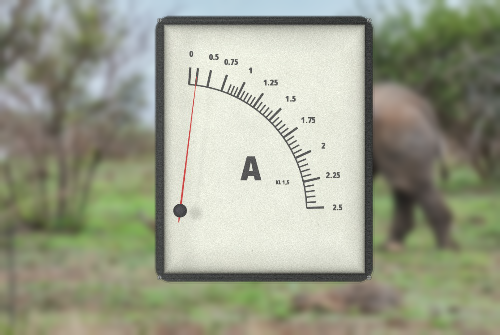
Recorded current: 0.25 (A)
